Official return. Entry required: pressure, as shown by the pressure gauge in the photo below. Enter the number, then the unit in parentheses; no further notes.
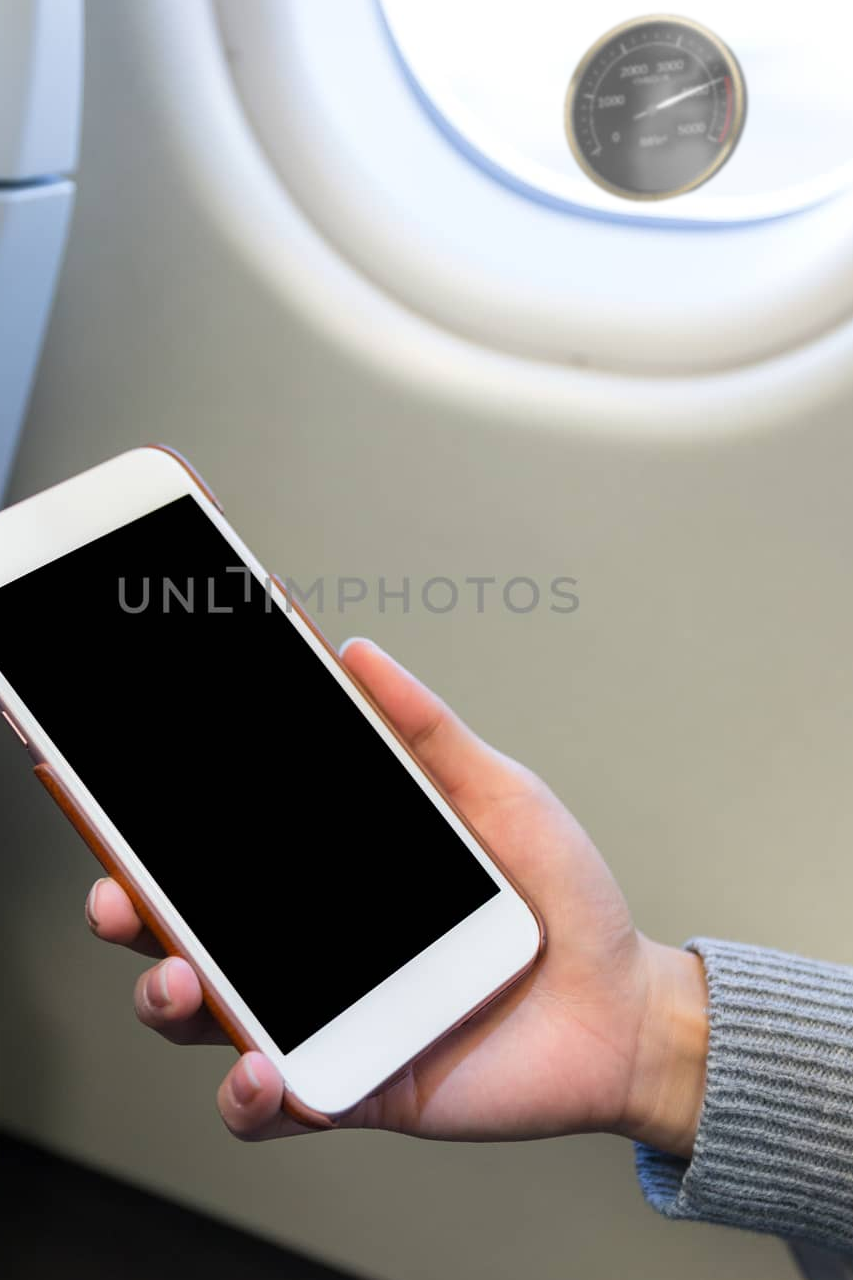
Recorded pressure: 4000 (psi)
